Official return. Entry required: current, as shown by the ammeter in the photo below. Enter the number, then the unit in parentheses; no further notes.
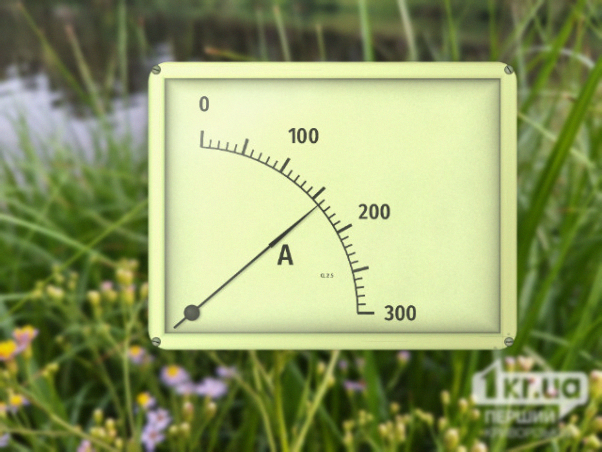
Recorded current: 160 (A)
